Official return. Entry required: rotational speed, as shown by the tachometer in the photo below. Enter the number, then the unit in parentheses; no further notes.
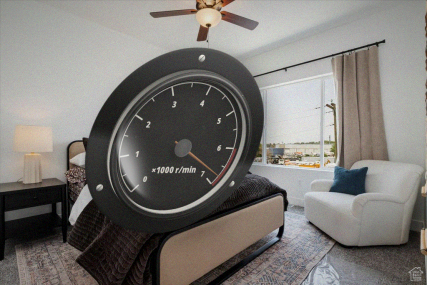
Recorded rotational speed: 6750 (rpm)
